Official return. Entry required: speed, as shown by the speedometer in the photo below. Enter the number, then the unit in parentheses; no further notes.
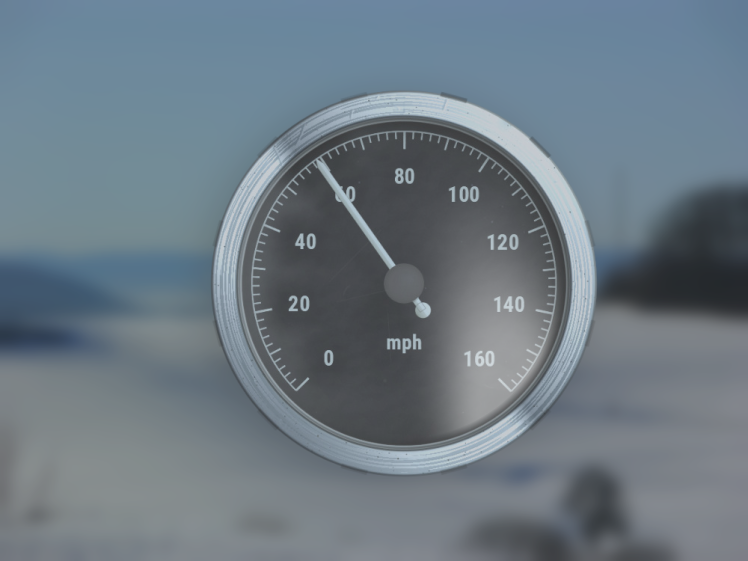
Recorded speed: 59 (mph)
